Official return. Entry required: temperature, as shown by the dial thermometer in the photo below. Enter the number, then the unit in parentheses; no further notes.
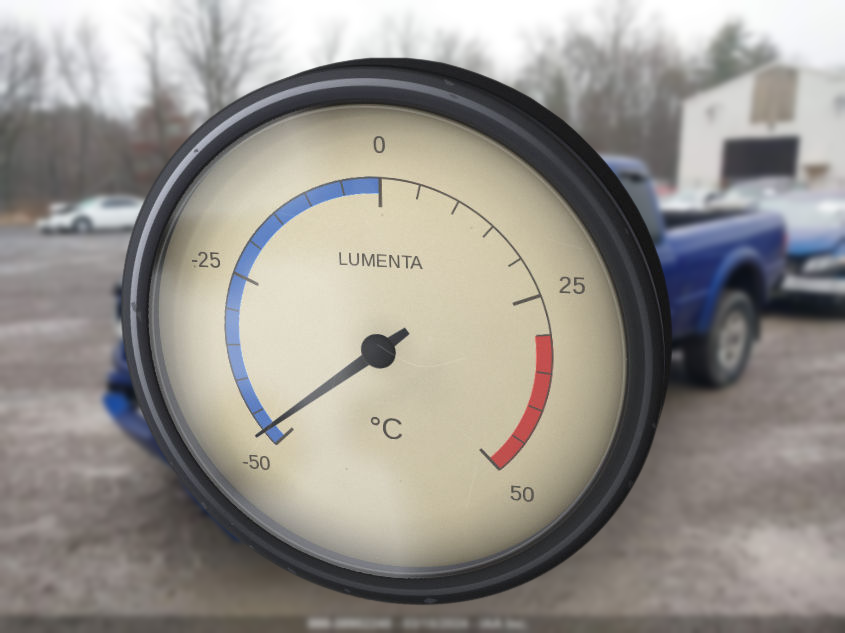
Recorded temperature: -47.5 (°C)
